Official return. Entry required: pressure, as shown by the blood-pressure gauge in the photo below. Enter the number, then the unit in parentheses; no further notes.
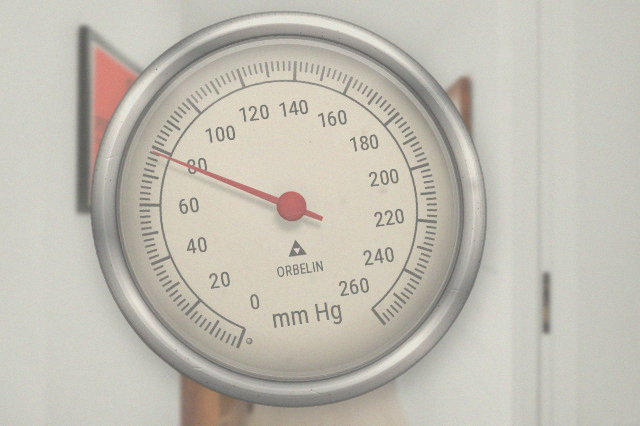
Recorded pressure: 78 (mmHg)
